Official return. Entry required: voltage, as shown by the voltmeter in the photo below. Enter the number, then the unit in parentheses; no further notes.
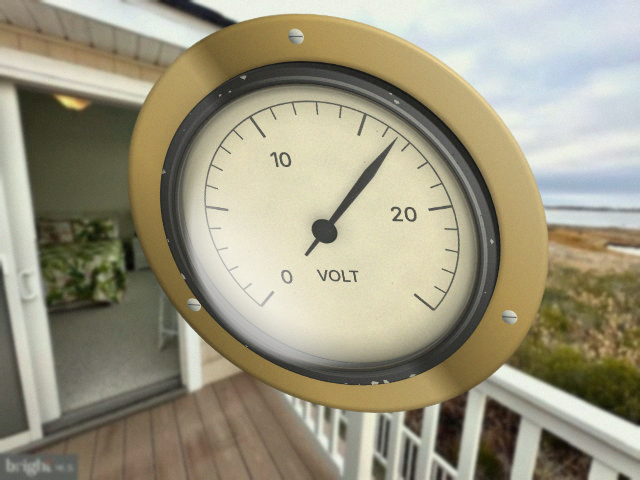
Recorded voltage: 16.5 (V)
